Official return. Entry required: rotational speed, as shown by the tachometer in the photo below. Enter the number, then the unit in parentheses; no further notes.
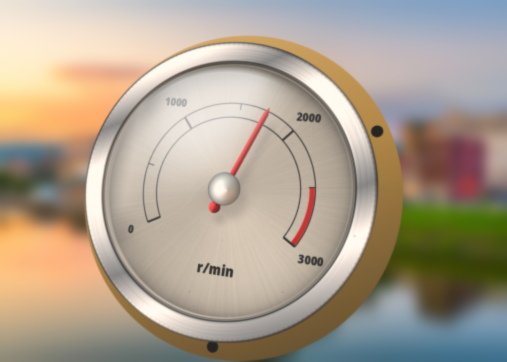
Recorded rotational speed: 1750 (rpm)
